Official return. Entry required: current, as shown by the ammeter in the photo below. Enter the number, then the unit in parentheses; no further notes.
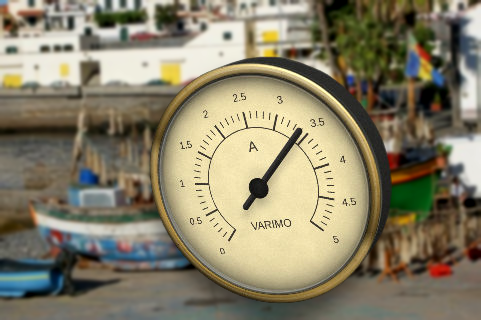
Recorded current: 3.4 (A)
